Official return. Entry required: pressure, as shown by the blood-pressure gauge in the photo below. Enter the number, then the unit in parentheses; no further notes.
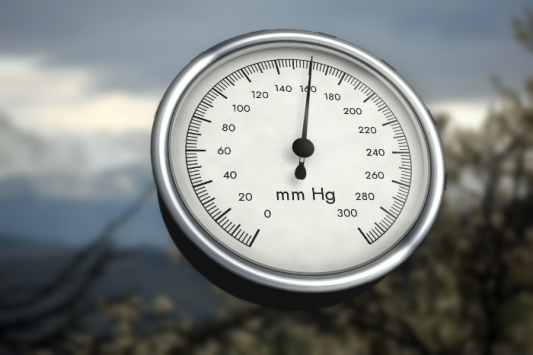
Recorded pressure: 160 (mmHg)
